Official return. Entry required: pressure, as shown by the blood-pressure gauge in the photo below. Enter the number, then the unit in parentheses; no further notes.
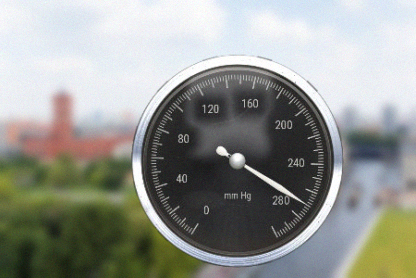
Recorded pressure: 270 (mmHg)
